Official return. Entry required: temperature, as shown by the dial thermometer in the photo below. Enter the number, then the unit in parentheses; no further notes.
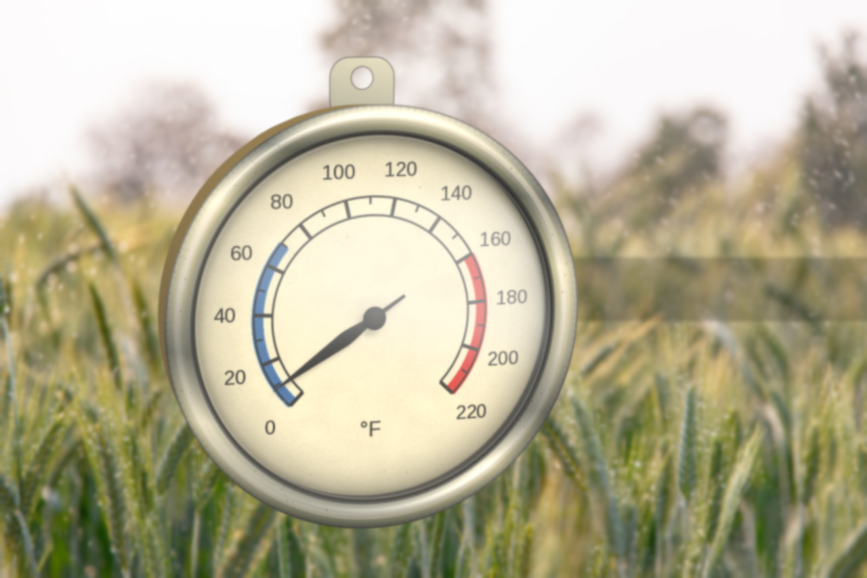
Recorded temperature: 10 (°F)
